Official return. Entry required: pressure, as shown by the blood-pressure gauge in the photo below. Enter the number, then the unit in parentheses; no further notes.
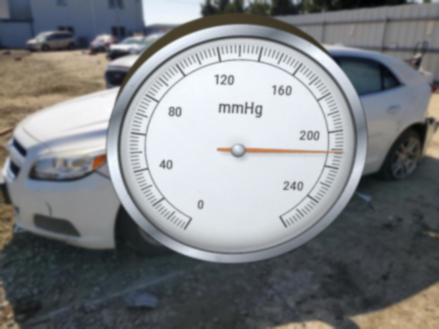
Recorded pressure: 210 (mmHg)
